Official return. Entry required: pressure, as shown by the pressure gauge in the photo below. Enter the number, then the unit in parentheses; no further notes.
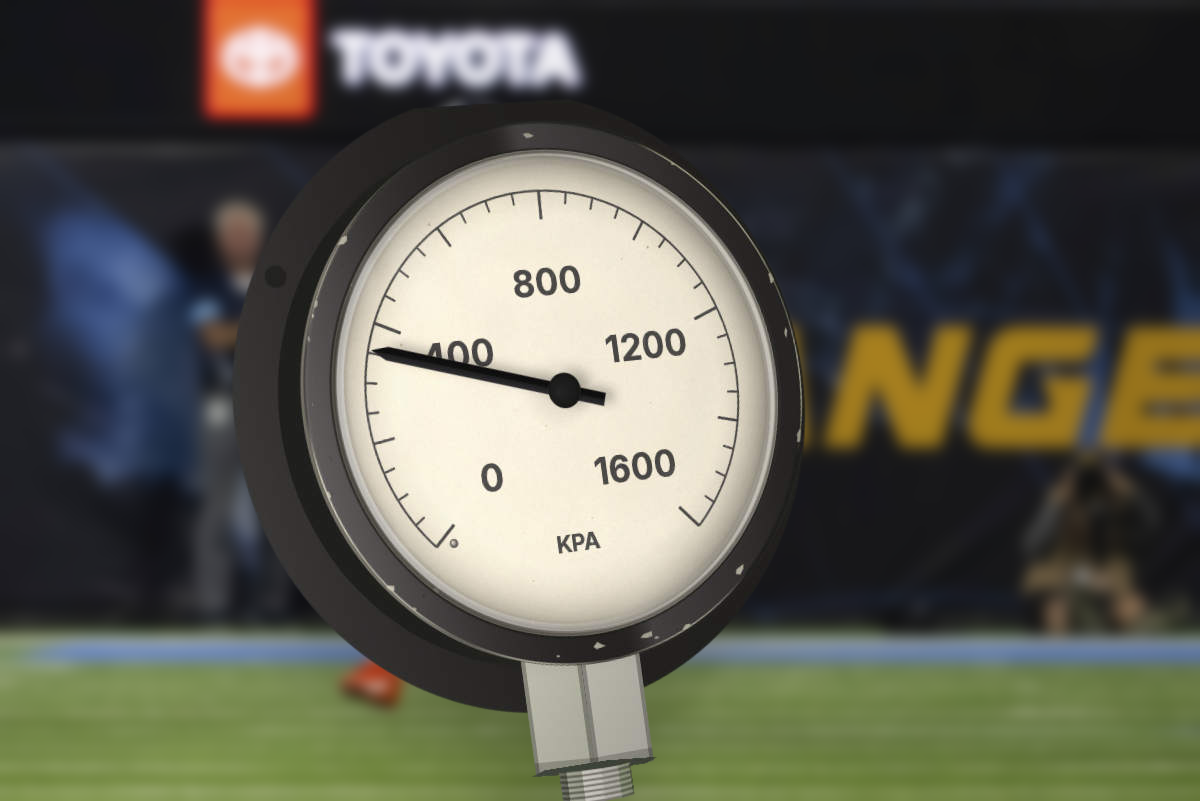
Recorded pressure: 350 (kPa)
